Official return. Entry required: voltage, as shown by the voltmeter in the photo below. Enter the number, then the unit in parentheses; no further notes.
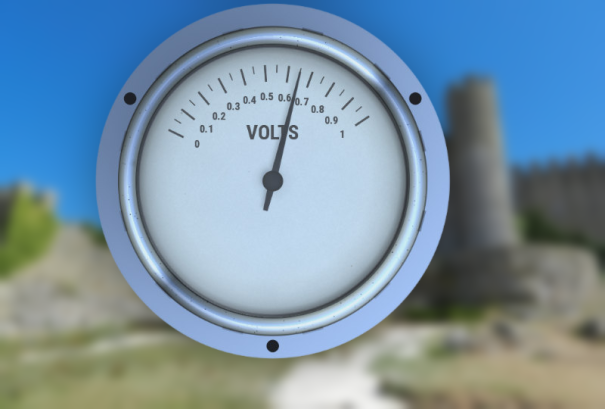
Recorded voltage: 0.65 (V)
